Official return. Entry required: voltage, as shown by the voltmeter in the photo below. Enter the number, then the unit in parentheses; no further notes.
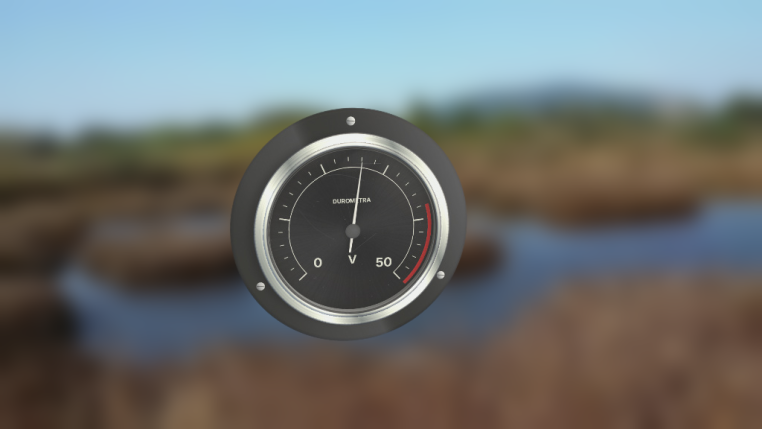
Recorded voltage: 26 (V)
